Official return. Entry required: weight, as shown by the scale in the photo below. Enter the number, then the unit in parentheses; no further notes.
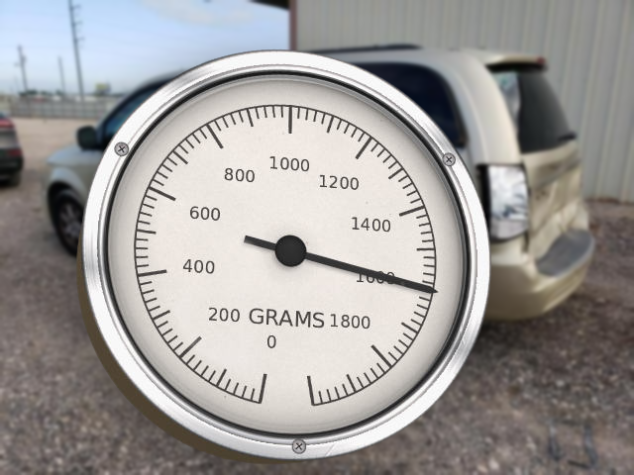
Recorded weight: 1600 (g)
